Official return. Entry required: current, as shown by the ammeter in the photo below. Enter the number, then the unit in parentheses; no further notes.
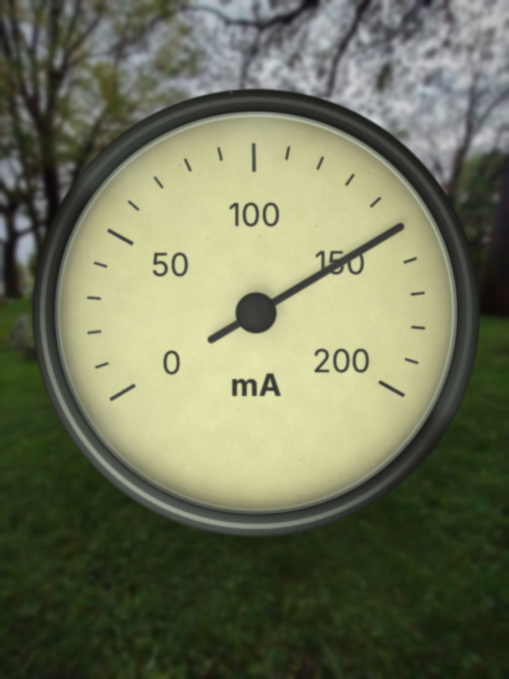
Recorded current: 150 (mA)
